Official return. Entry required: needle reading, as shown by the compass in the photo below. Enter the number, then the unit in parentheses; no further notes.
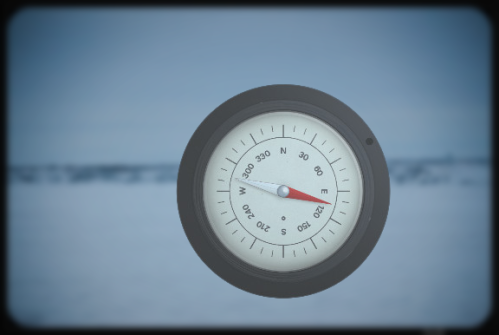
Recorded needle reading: 105 (°)
